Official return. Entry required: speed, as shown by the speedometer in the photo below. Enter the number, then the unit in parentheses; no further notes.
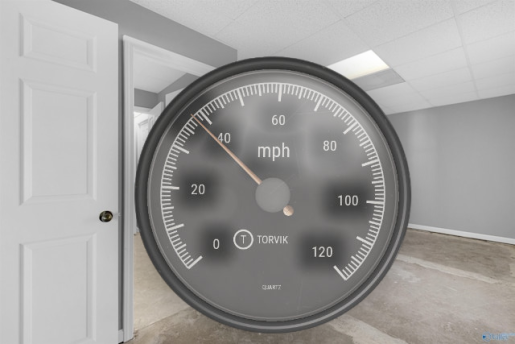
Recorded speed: 38 (mph)
